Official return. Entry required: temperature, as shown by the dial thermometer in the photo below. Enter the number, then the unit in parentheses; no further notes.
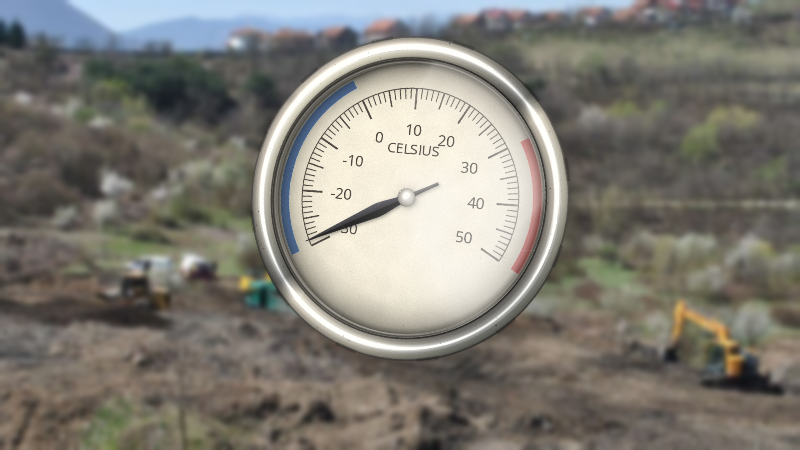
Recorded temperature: -29 (°C)
